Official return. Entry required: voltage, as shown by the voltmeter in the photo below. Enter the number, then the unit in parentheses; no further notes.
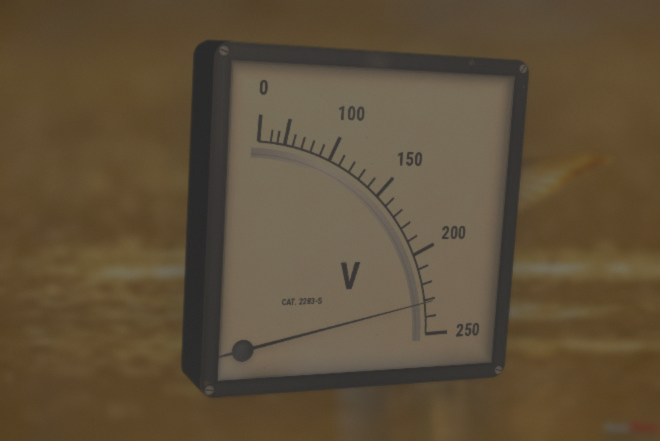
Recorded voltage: 230 (V)
